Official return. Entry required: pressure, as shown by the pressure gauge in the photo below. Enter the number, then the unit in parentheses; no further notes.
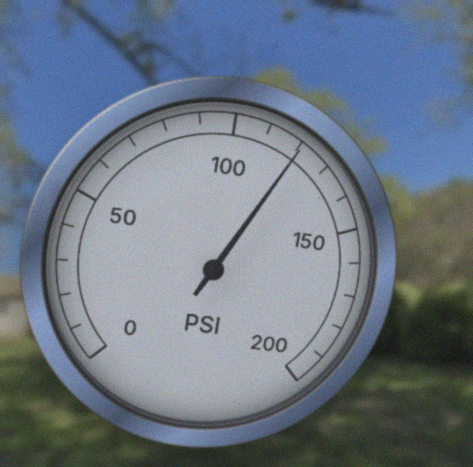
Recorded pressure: 120 (psi)
